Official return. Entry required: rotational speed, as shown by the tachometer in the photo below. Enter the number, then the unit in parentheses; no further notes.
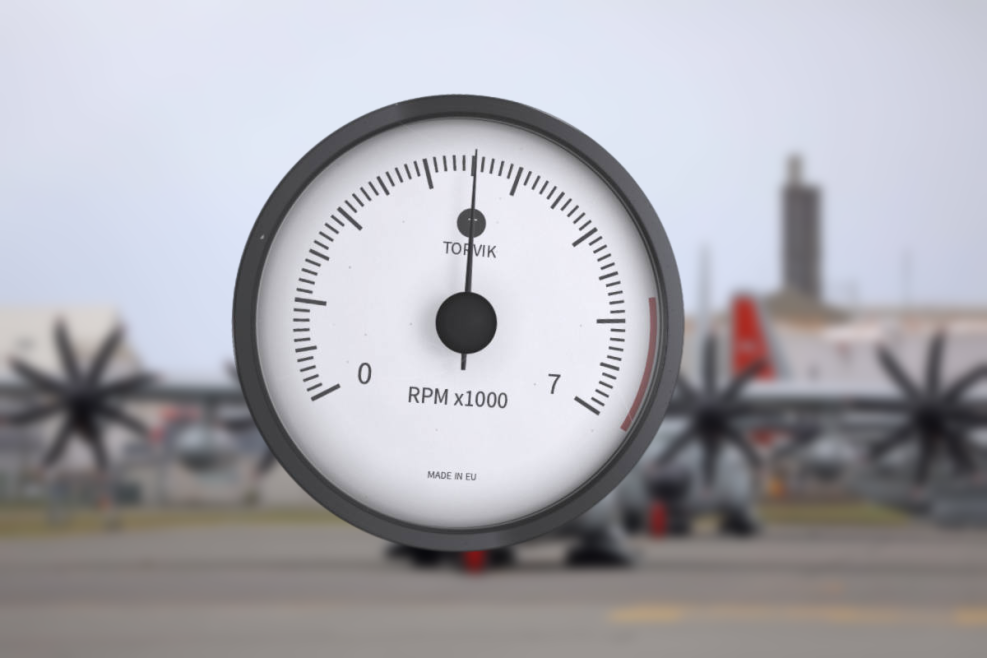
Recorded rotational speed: 3500 (rpm)
